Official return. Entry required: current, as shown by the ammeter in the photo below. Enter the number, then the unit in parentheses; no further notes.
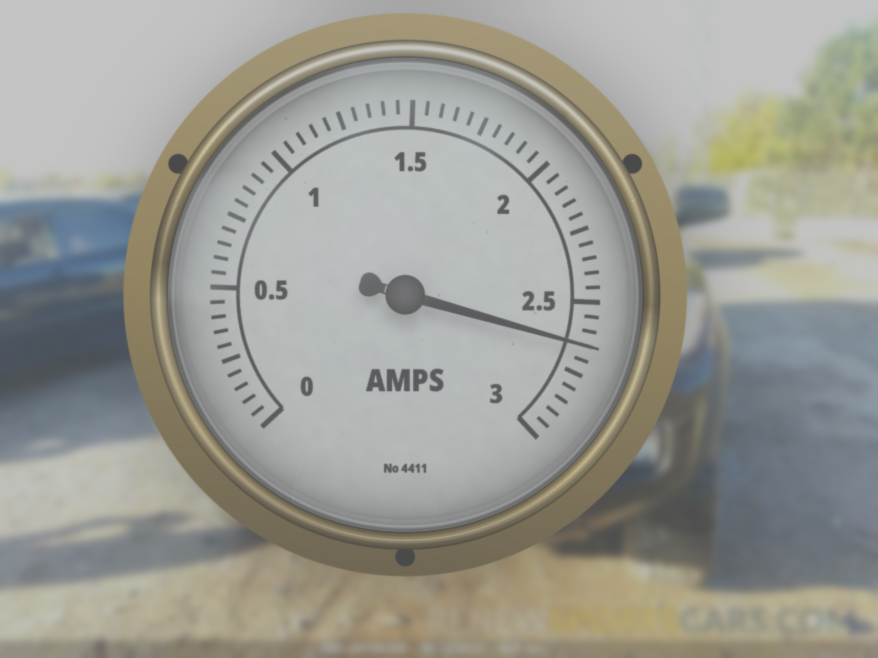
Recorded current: 2.65 (A)
